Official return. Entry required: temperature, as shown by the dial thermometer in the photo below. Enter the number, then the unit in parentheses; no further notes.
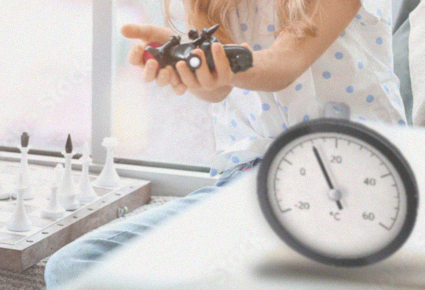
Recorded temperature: 12 (°C)
